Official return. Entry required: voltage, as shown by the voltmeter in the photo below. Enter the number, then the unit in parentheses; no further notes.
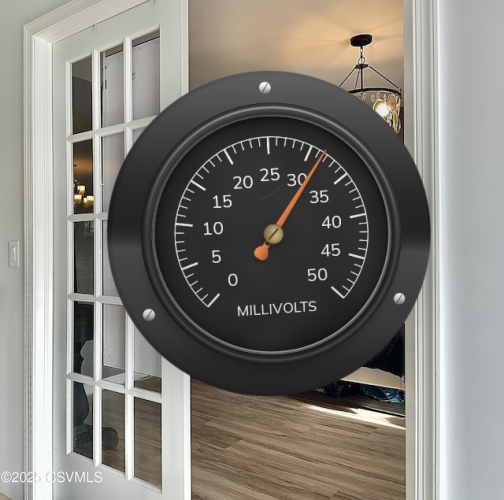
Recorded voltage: 31.5 (mV)
